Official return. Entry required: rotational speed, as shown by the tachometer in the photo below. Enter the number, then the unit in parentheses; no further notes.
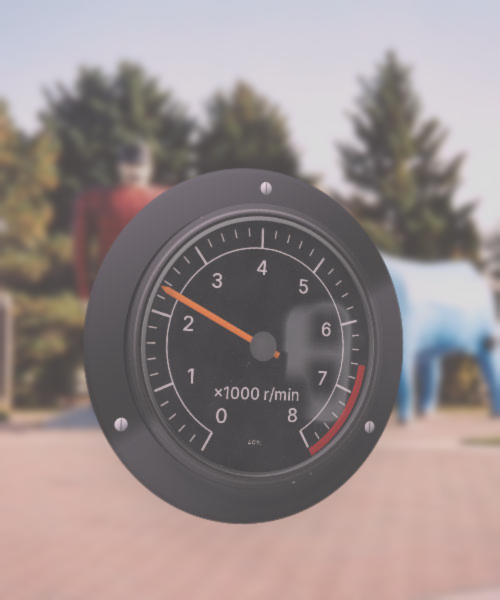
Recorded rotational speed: 2300 (rpm)
